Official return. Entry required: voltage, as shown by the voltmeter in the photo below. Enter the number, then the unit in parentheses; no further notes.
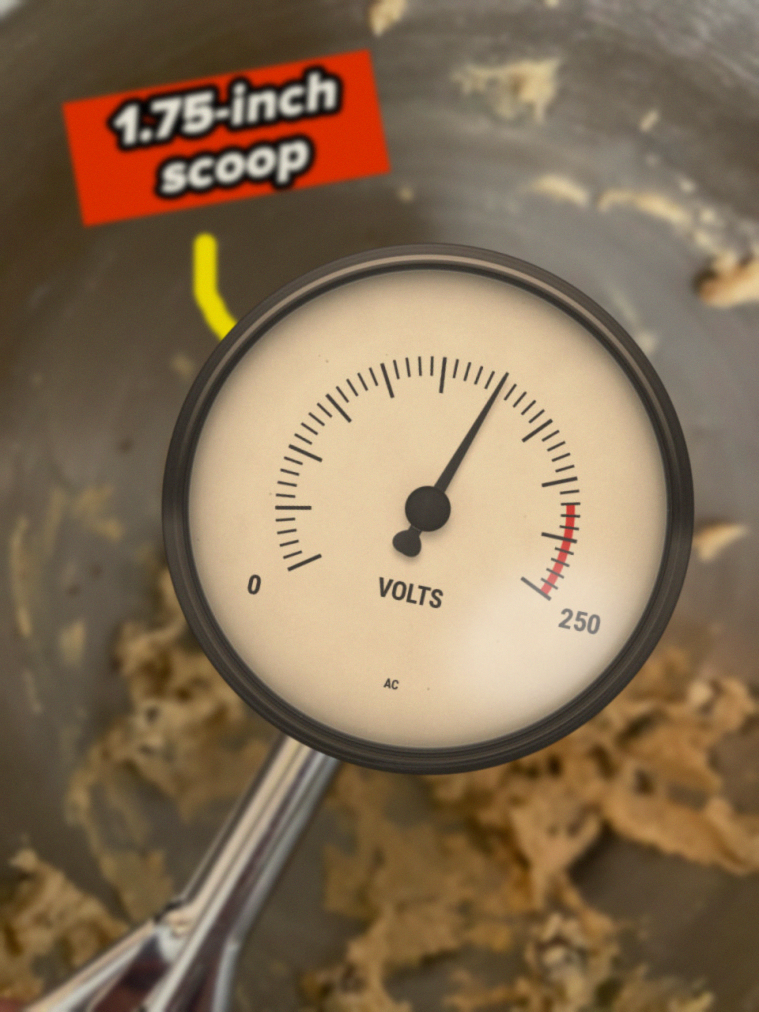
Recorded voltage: 150 (V)
